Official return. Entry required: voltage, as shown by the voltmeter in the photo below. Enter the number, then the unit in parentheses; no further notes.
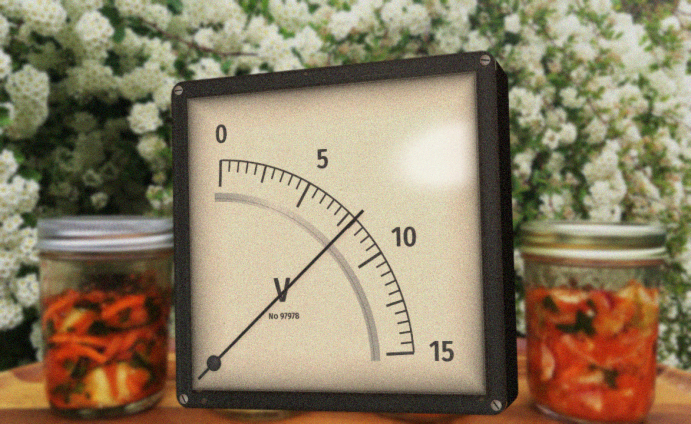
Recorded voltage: 8 (V)
